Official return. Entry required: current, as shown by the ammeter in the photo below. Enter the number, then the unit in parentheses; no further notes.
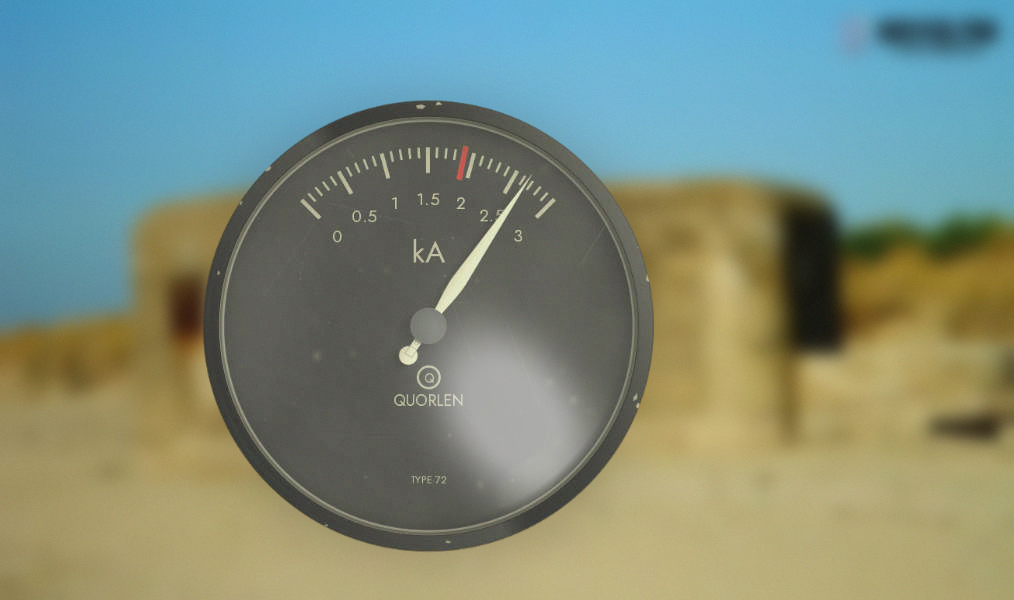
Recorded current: 2.65 (kA)
